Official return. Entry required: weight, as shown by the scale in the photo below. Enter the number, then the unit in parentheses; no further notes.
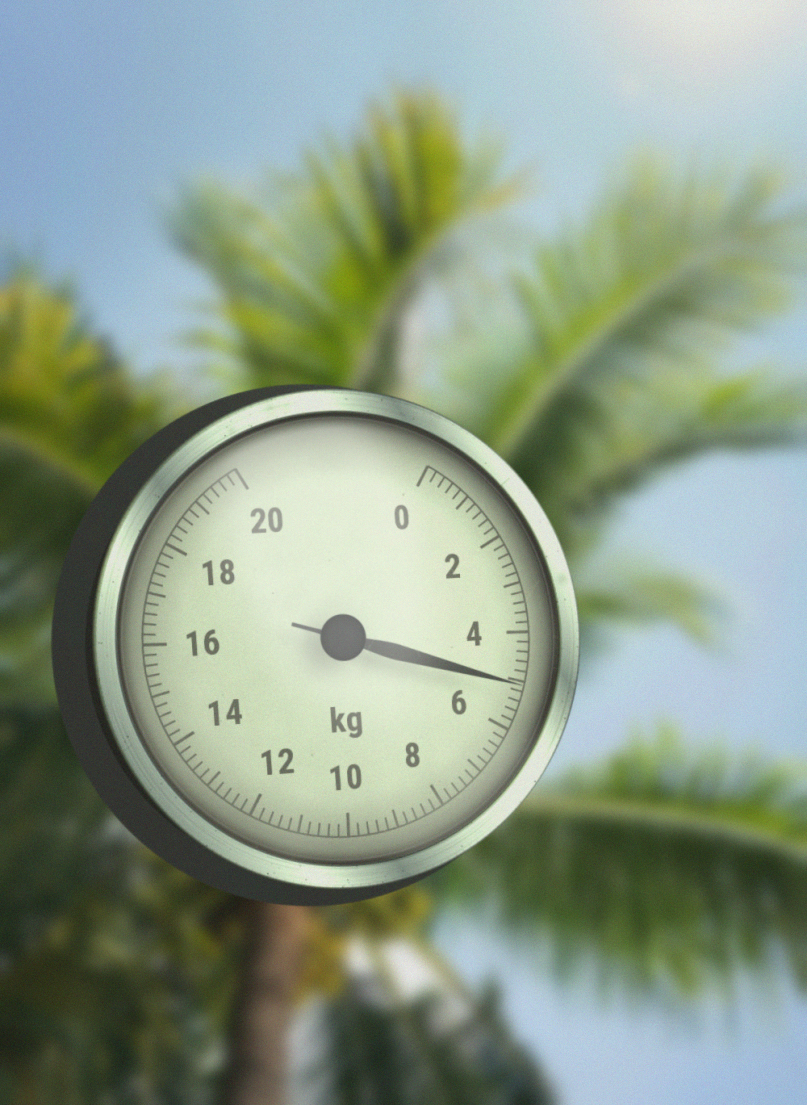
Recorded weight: 5.1 (kg)
